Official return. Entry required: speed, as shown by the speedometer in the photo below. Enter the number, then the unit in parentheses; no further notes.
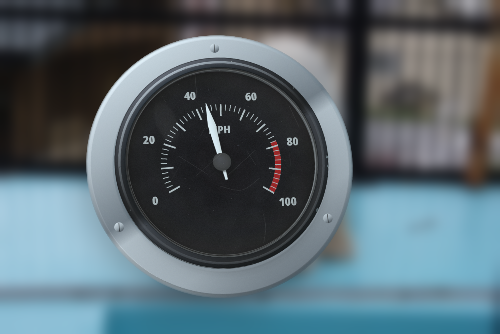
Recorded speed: 44 (mph)
